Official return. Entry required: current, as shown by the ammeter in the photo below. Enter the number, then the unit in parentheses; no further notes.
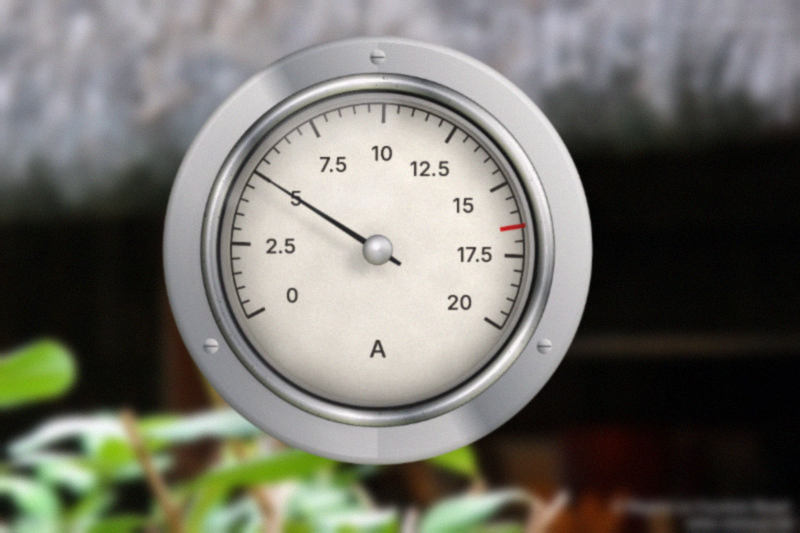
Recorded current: 5 (A)
